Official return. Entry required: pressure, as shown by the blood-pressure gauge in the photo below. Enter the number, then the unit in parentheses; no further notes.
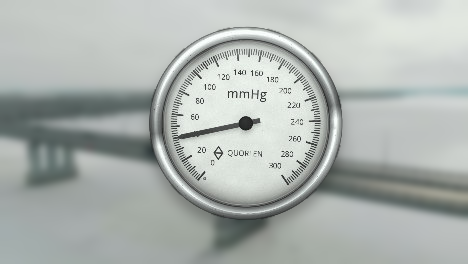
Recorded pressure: 40 (mmHg)
